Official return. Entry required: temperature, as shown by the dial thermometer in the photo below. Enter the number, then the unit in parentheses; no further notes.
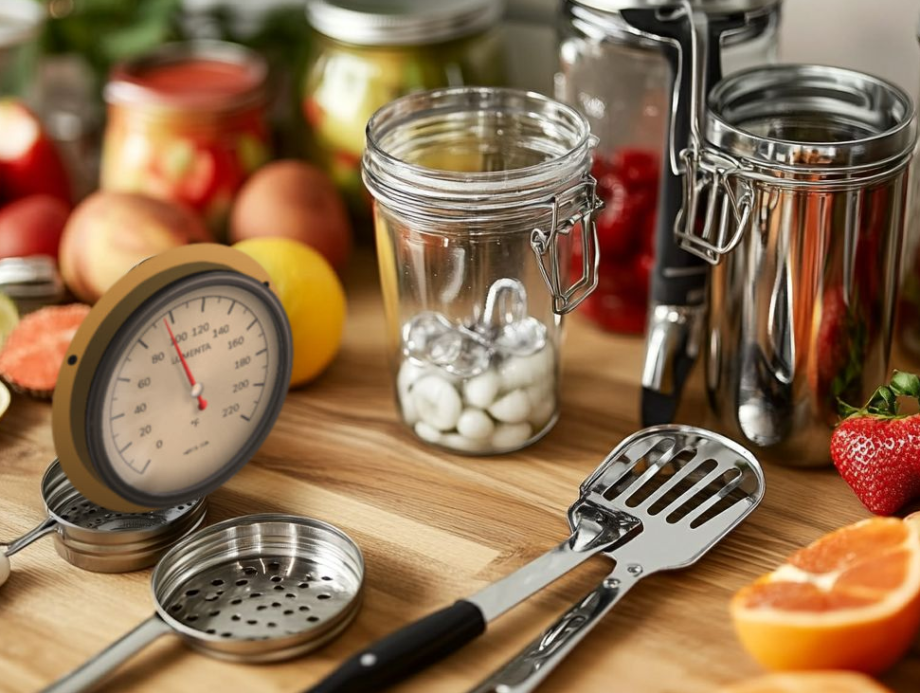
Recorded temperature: 95 (°F)
